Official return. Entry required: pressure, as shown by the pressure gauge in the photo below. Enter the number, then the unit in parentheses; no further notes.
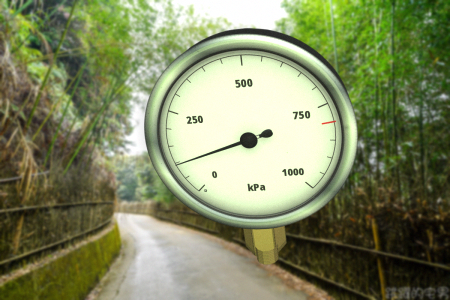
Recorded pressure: 100 (kPa)
